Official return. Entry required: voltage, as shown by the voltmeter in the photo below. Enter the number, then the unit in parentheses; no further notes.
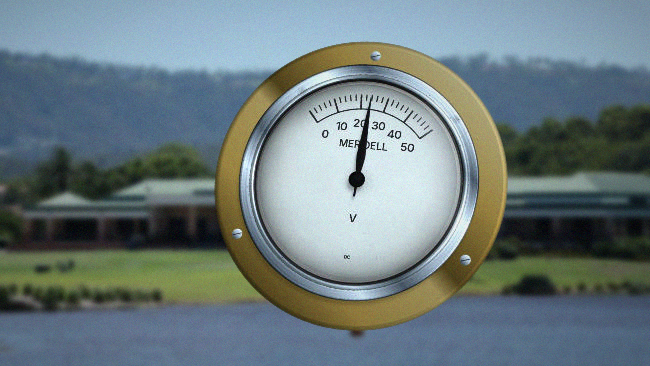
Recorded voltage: 24 (V)
